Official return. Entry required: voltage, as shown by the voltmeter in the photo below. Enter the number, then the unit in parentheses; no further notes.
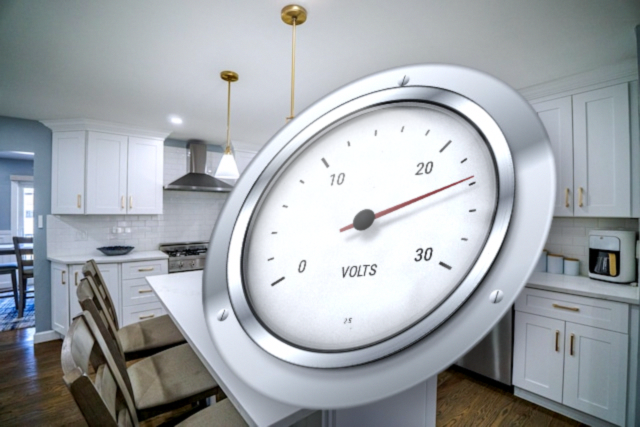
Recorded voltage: 24 (V)
